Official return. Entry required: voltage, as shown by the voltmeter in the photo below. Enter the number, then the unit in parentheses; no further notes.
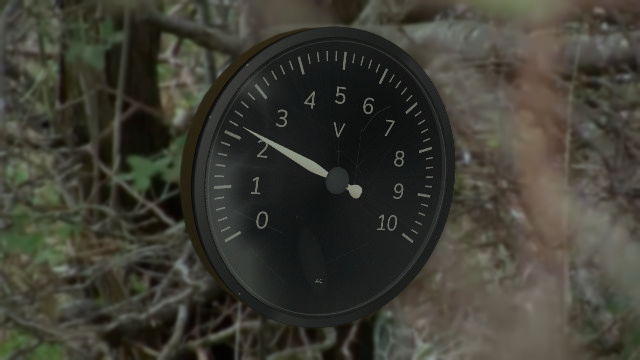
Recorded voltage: 2.2 (V)
